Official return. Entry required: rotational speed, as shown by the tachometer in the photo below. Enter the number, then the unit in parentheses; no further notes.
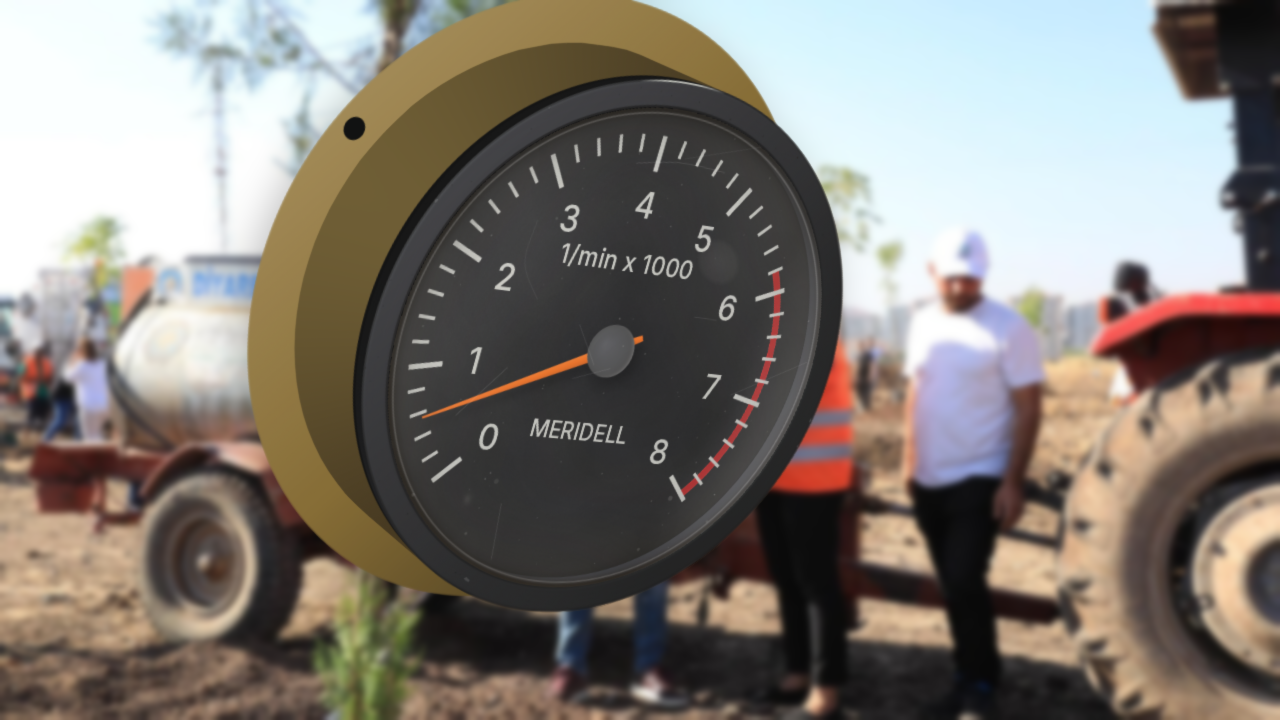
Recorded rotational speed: 600 (rpm)
